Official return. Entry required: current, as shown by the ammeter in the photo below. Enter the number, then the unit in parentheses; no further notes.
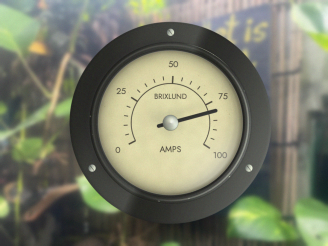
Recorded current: 80 (A)
